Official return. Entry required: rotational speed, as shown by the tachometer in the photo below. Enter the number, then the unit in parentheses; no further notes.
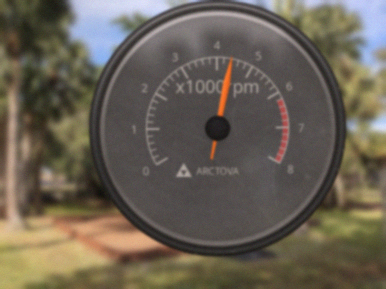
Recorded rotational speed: 4400 (rpm)
